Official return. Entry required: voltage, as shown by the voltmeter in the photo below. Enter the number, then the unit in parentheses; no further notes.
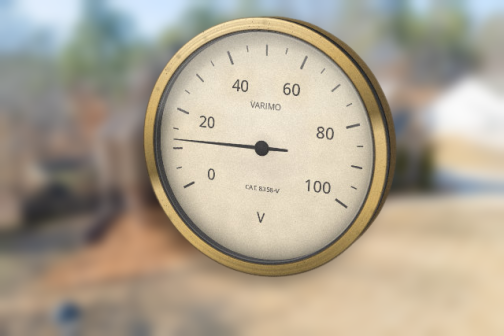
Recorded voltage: 12.5 (V)
